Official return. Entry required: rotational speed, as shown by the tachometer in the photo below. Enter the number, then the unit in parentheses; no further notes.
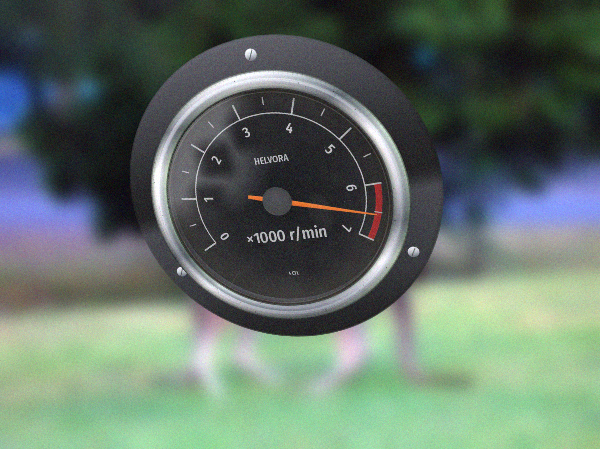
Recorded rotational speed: 6500 (rpm)
